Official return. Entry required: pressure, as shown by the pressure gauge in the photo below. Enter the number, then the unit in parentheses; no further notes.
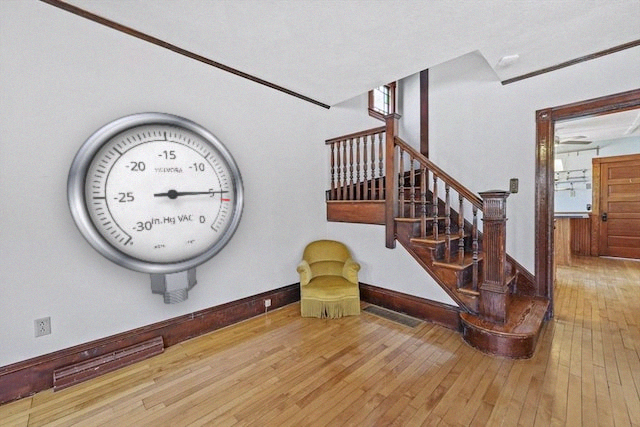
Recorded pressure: -5 (inHg)
